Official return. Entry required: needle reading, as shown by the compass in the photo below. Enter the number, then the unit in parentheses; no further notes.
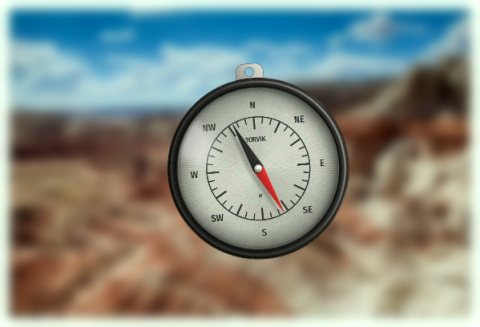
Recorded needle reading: 155 (°)
